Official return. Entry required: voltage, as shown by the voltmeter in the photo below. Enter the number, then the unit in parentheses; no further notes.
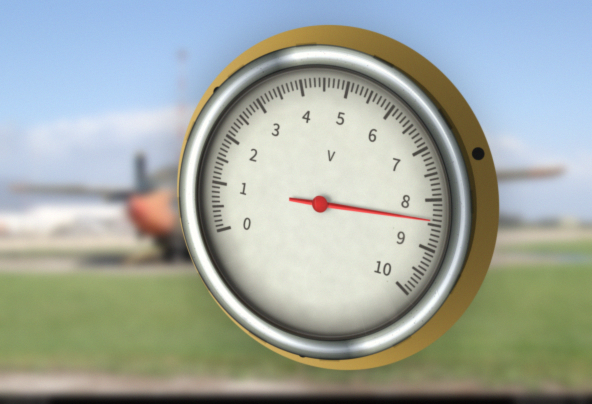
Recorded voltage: 8.4 (V)
